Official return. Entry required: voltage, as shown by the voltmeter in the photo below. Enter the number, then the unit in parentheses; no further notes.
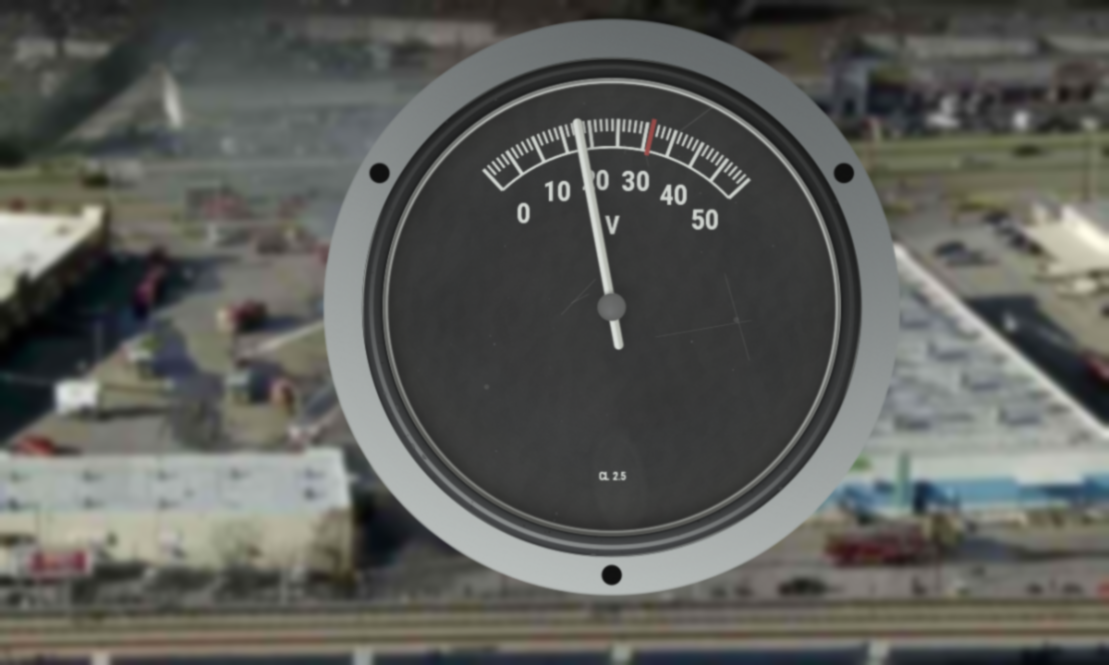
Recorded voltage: 18 (V)
